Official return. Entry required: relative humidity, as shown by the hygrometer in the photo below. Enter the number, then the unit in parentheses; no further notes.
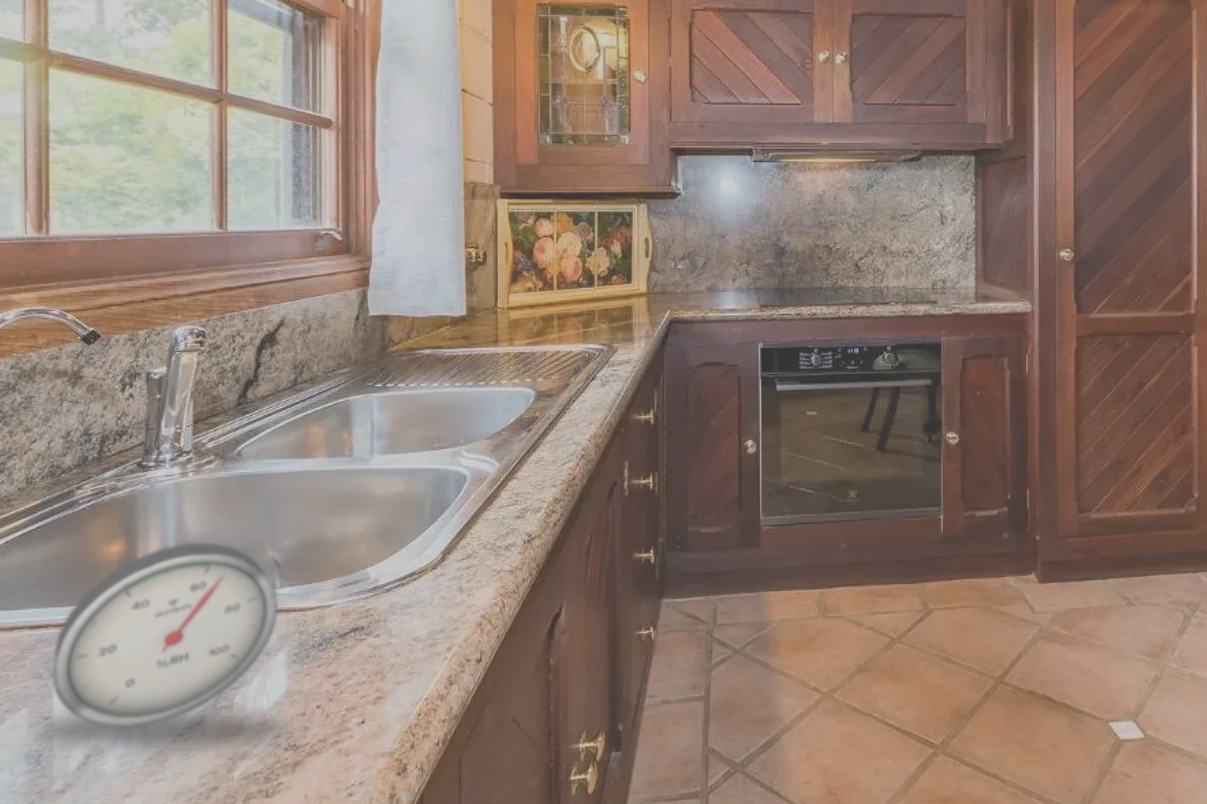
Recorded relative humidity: 65 (%)
